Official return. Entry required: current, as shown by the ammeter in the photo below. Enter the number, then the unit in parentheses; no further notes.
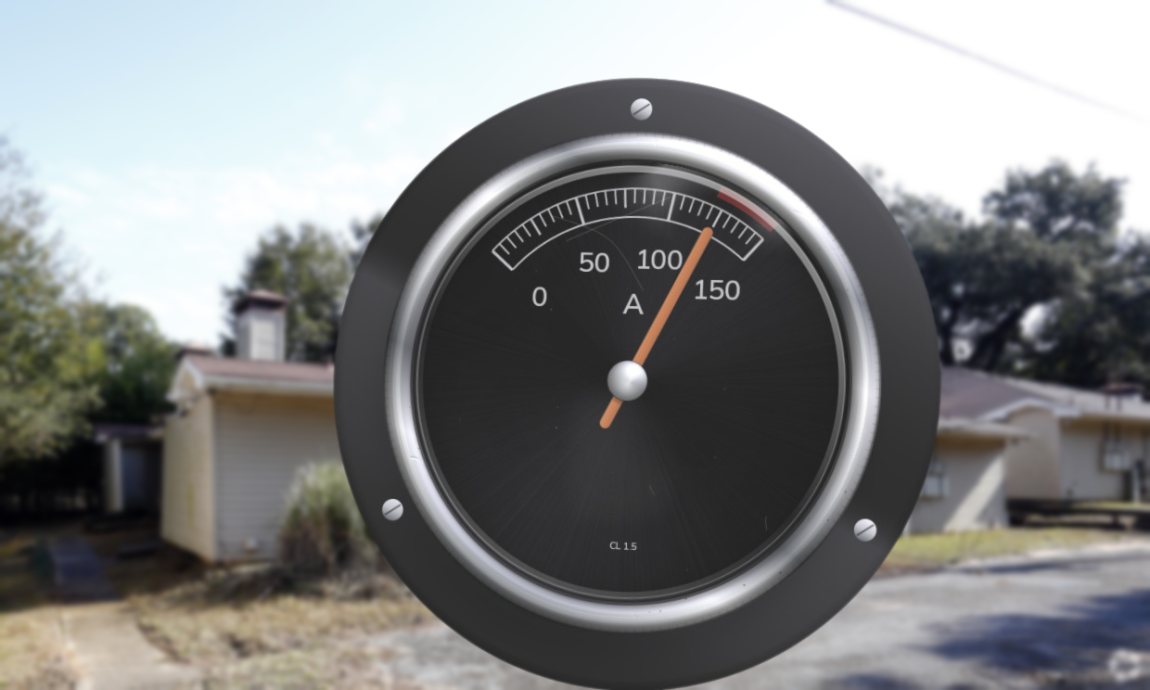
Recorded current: 125 (A)
